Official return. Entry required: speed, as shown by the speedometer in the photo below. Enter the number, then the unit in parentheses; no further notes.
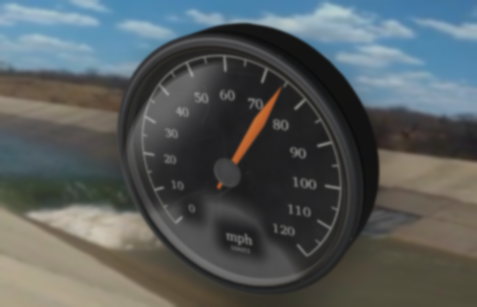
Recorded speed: 75 (mph)
